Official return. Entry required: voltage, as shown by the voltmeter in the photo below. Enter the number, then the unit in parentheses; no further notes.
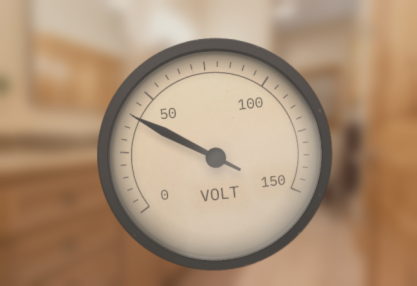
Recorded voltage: 40 (V)
